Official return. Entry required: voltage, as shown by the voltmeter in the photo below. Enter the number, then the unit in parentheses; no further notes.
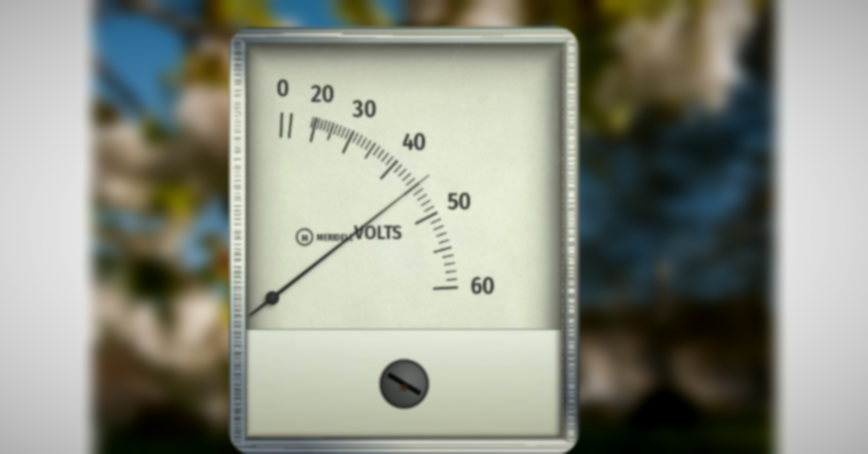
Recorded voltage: 45 (V)
